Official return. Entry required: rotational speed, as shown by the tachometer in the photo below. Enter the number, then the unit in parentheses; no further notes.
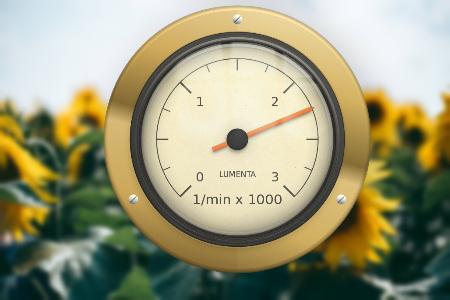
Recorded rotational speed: 2250 (rpm)
